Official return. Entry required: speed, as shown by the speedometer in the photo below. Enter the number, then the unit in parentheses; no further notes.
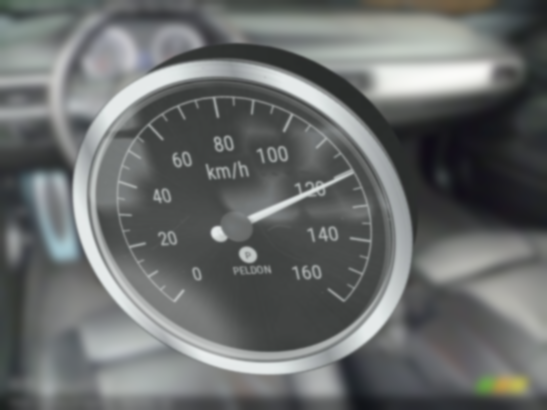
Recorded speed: 120 (km/h)
